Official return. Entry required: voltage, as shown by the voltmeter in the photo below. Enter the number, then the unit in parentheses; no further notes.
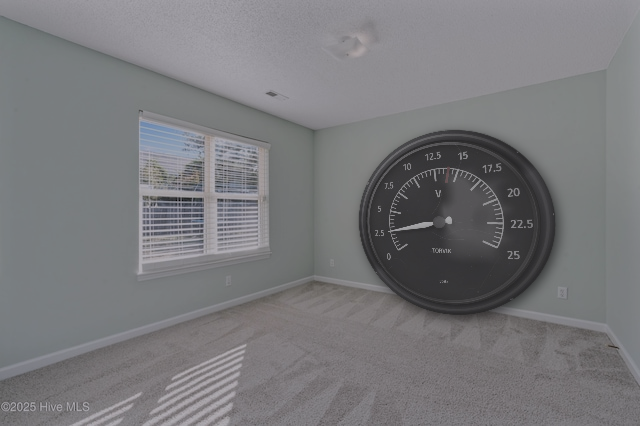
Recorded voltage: 2.5 (V)
